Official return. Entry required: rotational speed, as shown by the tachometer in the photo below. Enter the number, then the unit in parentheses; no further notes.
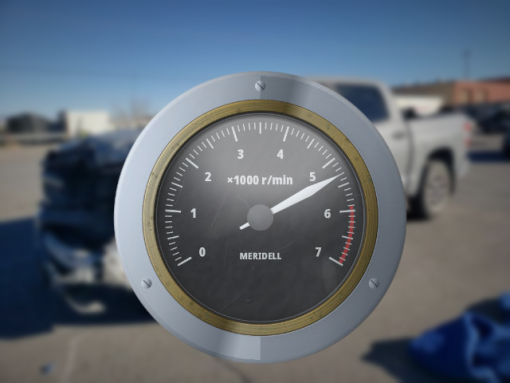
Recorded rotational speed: 5300 (rpm)
